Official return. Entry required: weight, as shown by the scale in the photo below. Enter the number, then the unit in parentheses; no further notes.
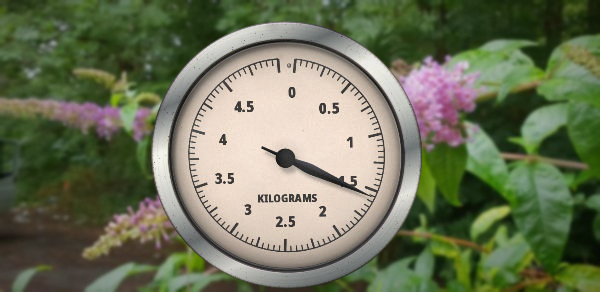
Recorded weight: 1.55 (kg)
